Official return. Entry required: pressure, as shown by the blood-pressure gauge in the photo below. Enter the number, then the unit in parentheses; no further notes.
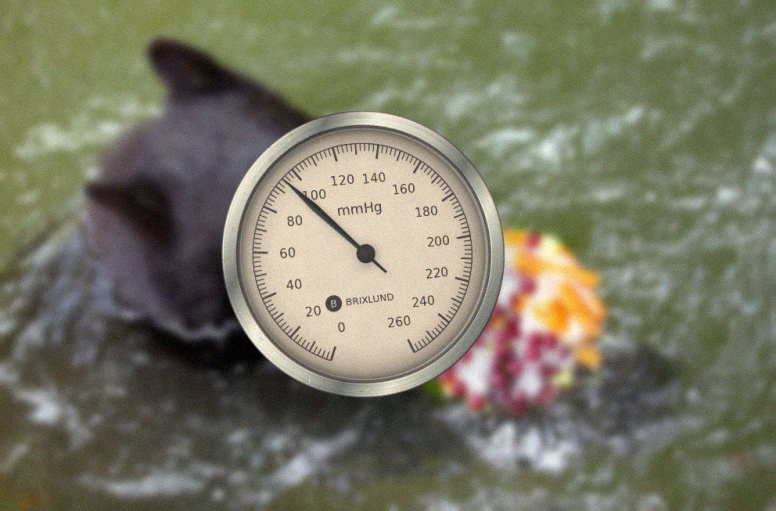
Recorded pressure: 94 (mmHg)
